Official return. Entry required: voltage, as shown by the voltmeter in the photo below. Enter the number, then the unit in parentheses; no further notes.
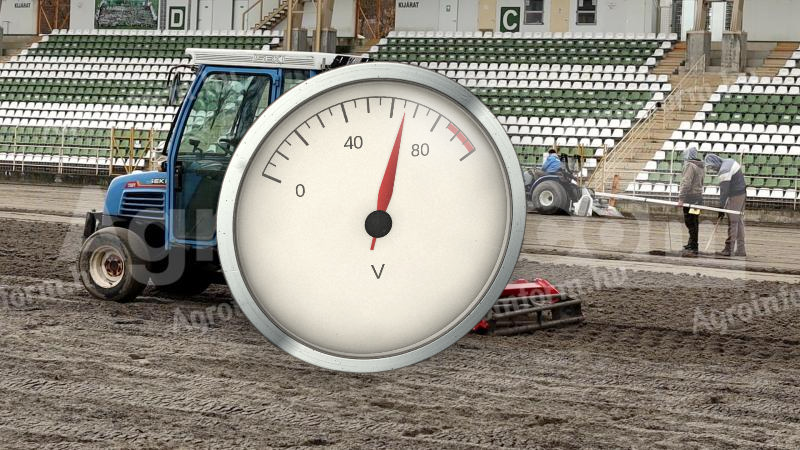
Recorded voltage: 65 (V)
